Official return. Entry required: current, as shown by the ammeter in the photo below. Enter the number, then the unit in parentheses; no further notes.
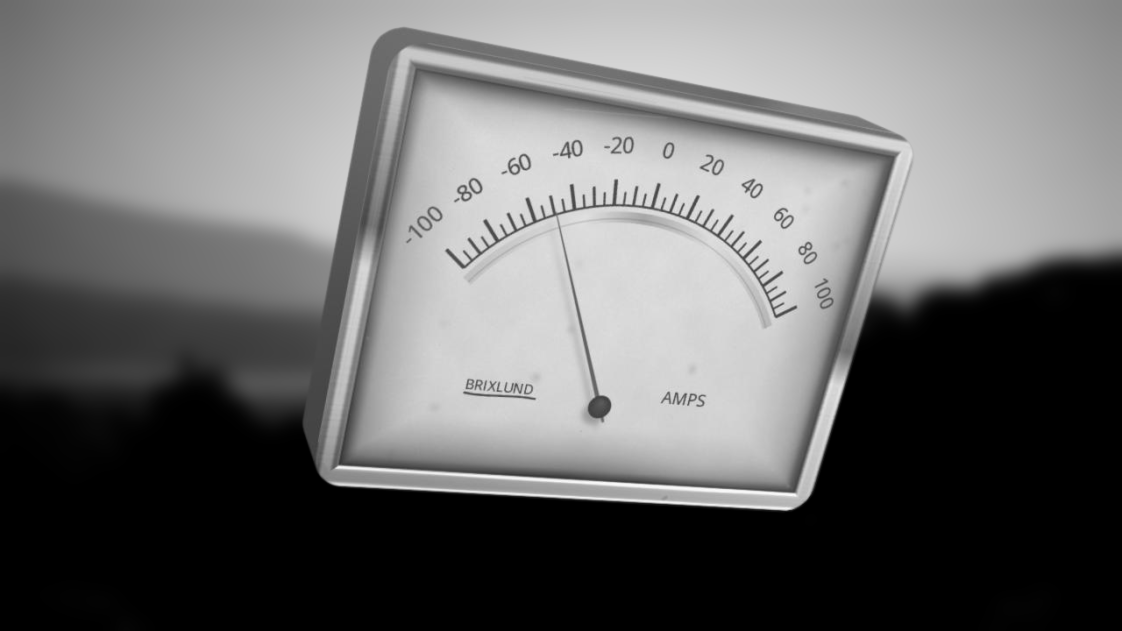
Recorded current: -50 (A)
